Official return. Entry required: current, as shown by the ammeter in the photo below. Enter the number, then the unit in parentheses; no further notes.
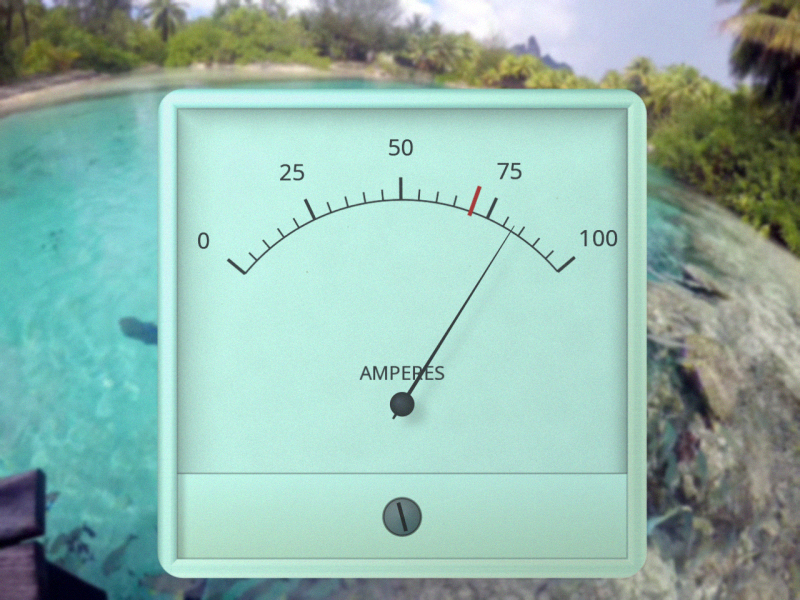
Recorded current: 82.5 (A)
